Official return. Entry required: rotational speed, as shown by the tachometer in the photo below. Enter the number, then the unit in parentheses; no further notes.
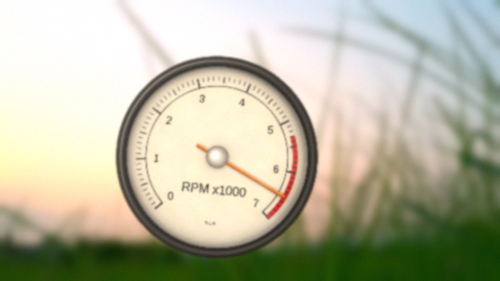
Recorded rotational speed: 6500 (rpm)
